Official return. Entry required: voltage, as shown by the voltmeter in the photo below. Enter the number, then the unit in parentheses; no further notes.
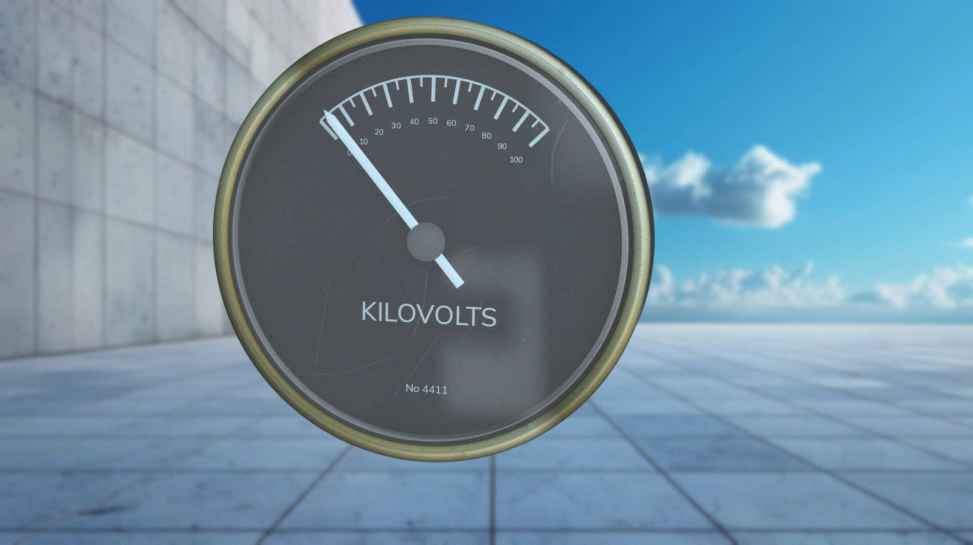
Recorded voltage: 5 (kV)
